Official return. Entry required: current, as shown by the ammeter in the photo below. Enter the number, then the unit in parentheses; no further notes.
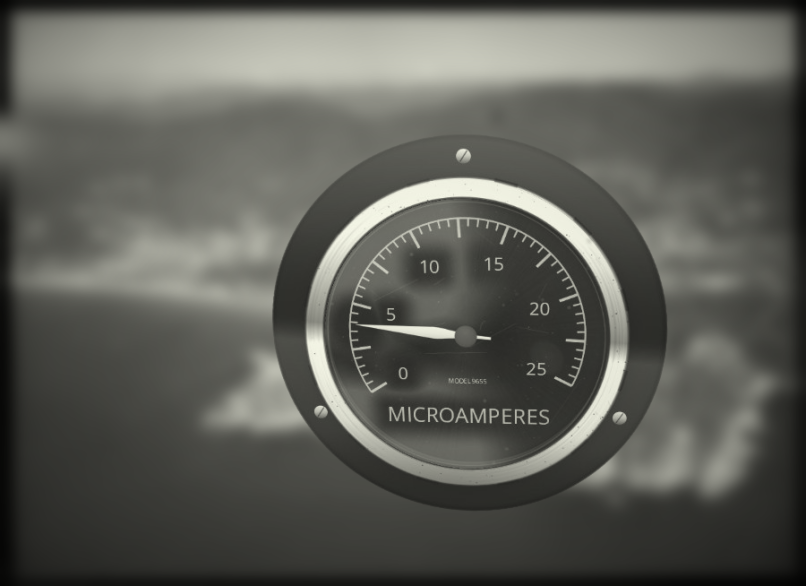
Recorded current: 4 (µA)
